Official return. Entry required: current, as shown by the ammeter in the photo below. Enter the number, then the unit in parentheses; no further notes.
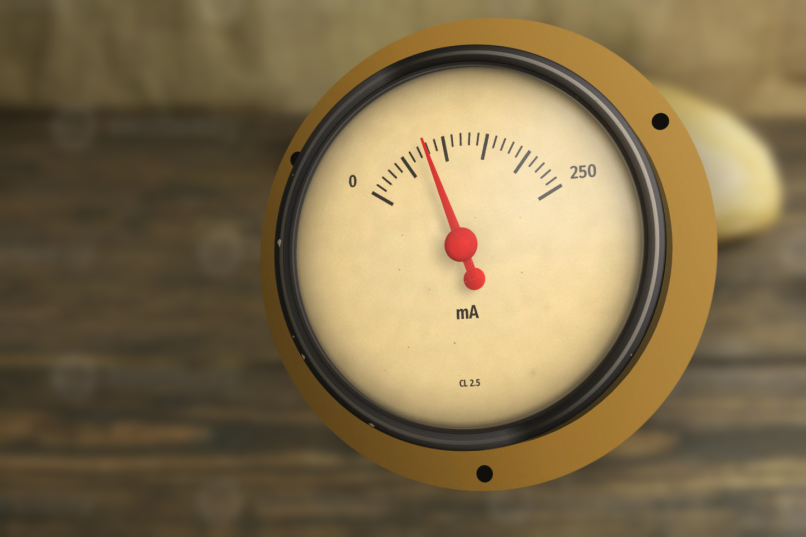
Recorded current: 80 (mA)
